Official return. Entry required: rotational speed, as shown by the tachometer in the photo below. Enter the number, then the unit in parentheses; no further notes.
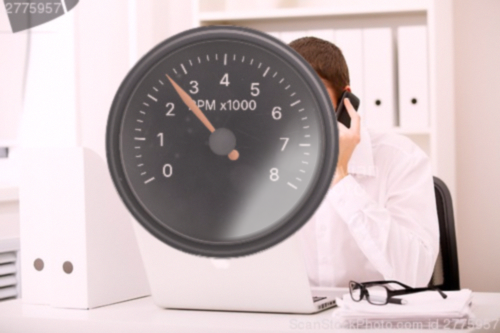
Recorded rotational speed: 2600 (rpm)
